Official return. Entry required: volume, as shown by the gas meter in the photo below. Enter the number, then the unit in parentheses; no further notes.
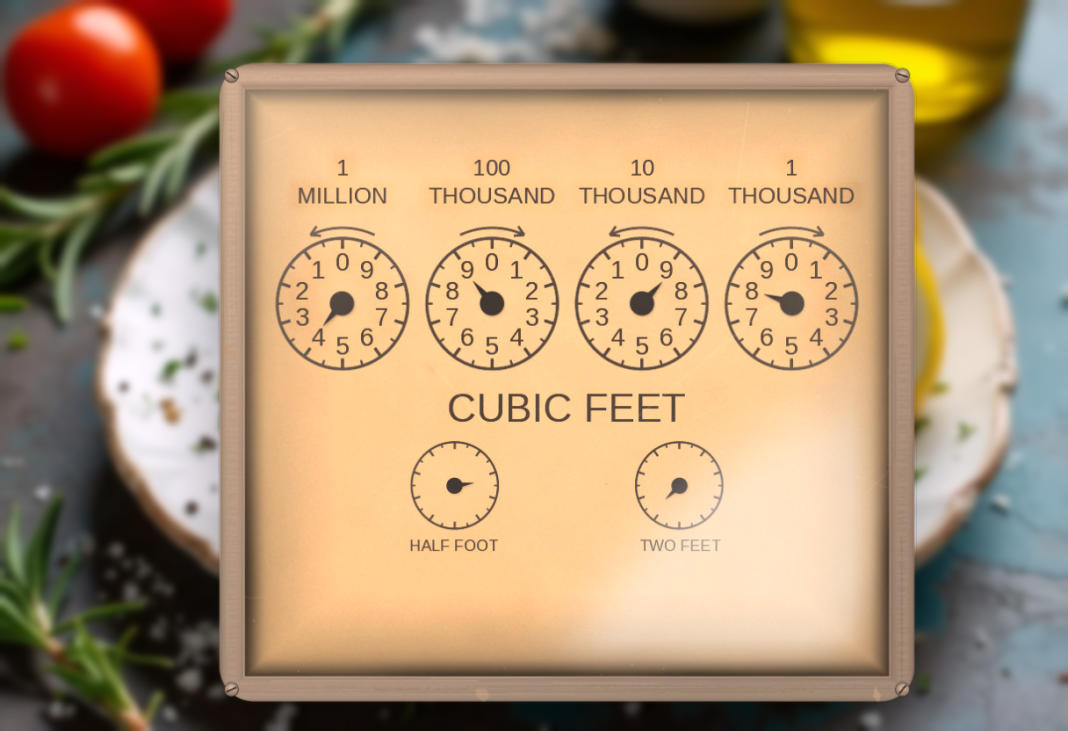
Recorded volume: 388800 (ft³)
